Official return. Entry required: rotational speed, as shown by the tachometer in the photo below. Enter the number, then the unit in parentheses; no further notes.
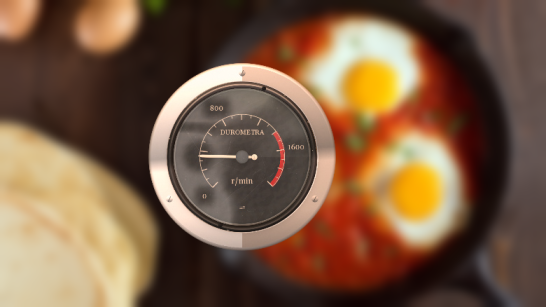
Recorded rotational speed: 350 (rpm)
